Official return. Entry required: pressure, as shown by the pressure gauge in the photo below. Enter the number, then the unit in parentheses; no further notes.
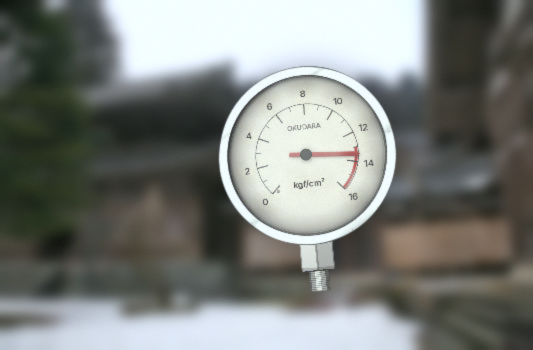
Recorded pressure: 13.5 (kg/cm²)
